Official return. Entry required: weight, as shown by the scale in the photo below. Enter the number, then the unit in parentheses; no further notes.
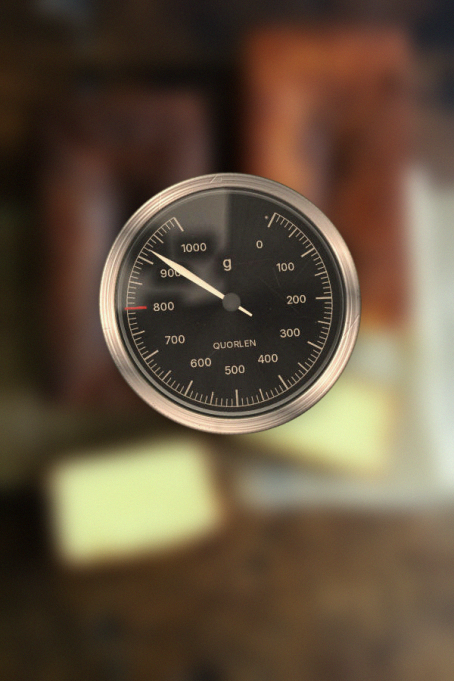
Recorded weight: 920 (g)
